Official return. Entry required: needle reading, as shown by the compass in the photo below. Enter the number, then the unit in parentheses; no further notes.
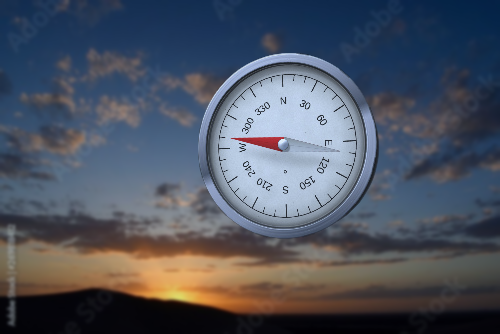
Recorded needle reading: 280 (°)
